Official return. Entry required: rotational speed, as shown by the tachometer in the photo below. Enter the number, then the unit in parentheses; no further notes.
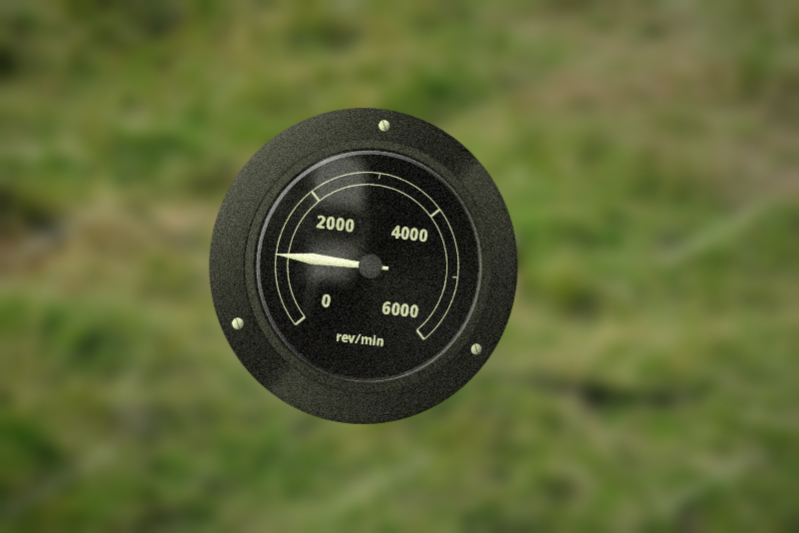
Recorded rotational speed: 1000 (rpm)
